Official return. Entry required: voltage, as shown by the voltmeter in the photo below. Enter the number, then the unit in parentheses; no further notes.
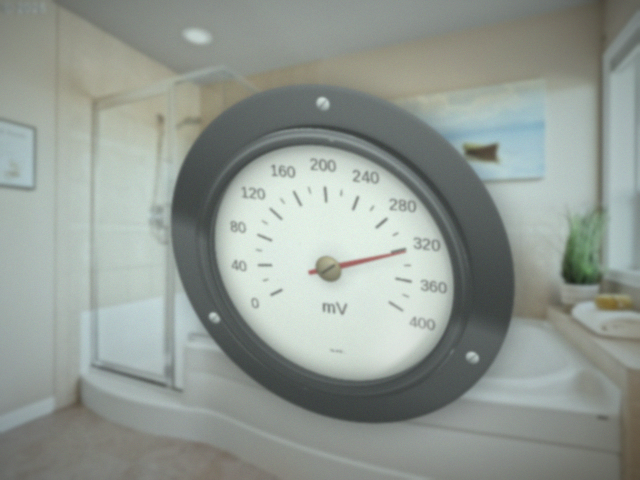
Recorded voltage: 320 (mV)
